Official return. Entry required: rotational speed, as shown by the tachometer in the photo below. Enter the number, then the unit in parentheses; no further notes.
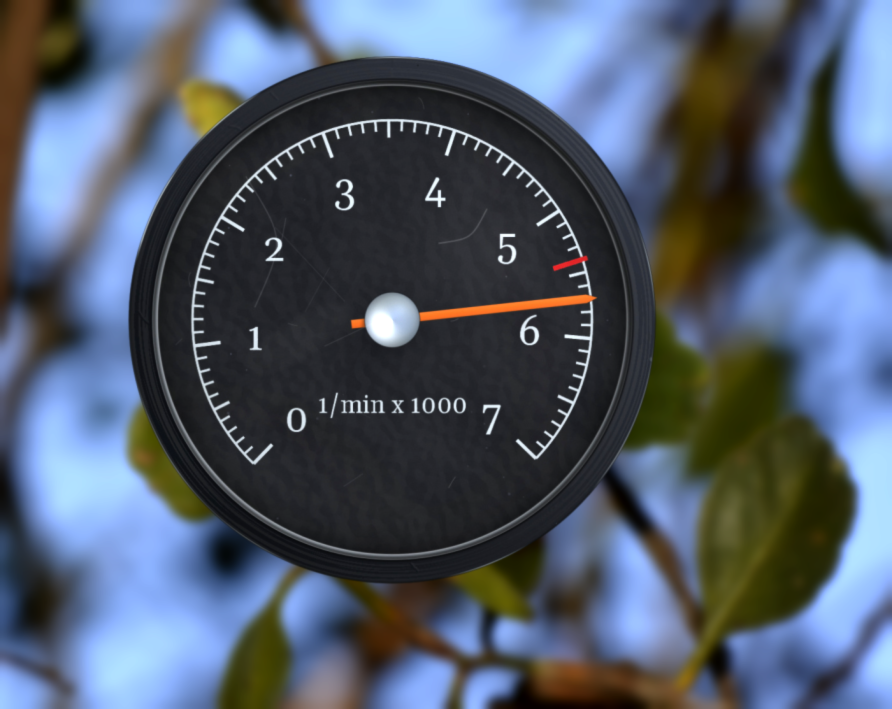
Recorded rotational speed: 5700 (rpm)
